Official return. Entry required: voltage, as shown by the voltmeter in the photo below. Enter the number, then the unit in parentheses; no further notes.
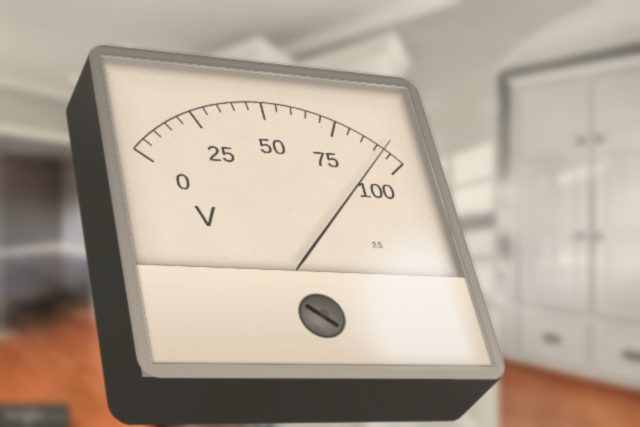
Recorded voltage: 92.5 (V)
